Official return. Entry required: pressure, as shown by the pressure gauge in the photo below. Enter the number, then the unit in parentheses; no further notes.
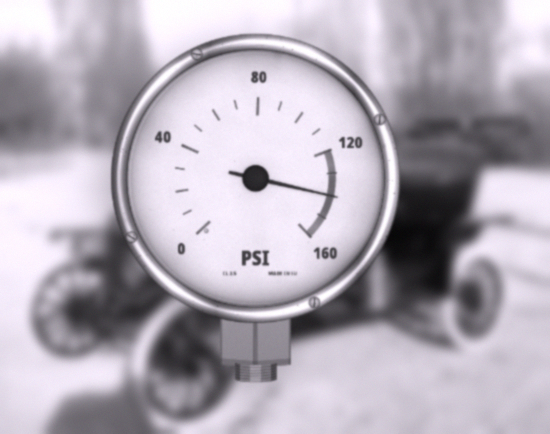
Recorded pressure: 140 (psi)
